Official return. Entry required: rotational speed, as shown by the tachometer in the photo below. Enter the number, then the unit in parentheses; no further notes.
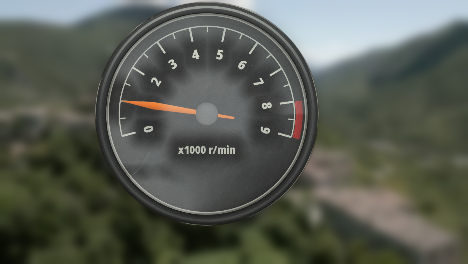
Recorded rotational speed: 1000 (rpm)
